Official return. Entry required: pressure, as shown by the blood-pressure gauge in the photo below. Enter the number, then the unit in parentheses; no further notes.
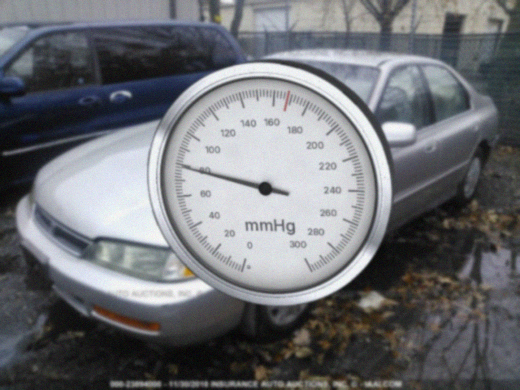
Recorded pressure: 80 (mmHg)
